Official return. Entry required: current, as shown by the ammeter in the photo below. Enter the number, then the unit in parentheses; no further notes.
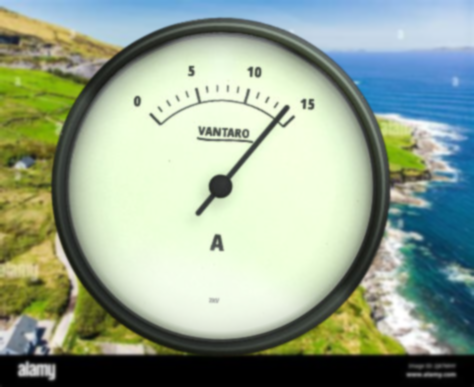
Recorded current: 14 (A)
